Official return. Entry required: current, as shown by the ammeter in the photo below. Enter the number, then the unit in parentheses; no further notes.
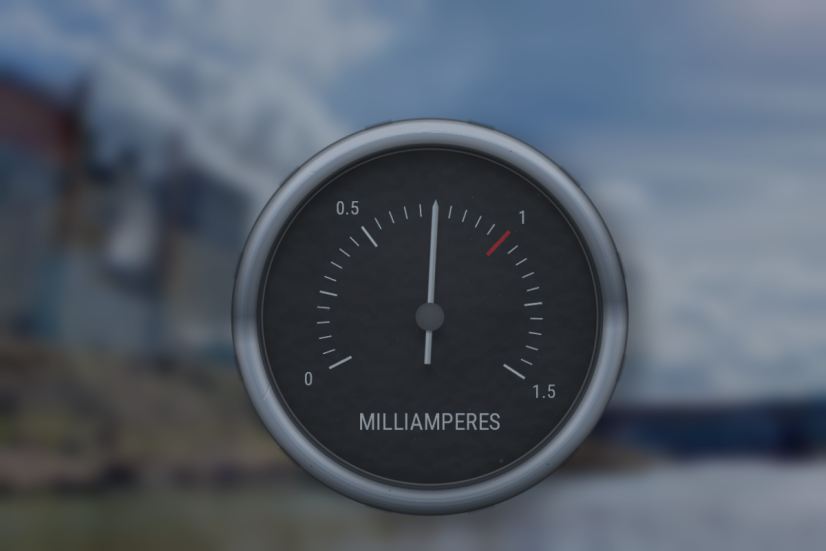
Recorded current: 0.75 (mA)
